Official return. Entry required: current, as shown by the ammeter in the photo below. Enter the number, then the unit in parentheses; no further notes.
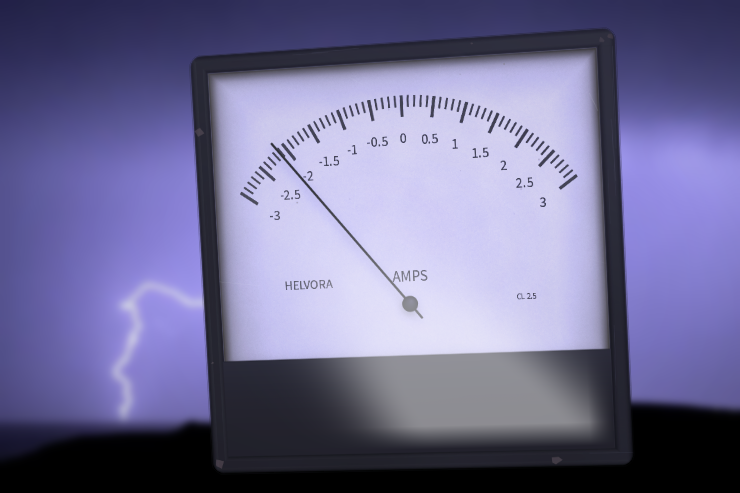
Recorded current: -2.1 (A)
